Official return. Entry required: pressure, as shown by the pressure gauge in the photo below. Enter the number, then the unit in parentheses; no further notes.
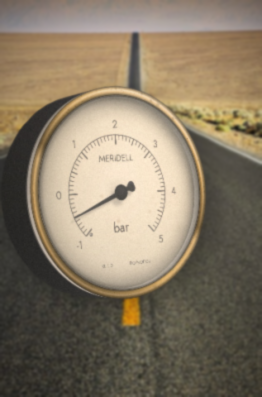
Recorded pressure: -0.5 (bar)
